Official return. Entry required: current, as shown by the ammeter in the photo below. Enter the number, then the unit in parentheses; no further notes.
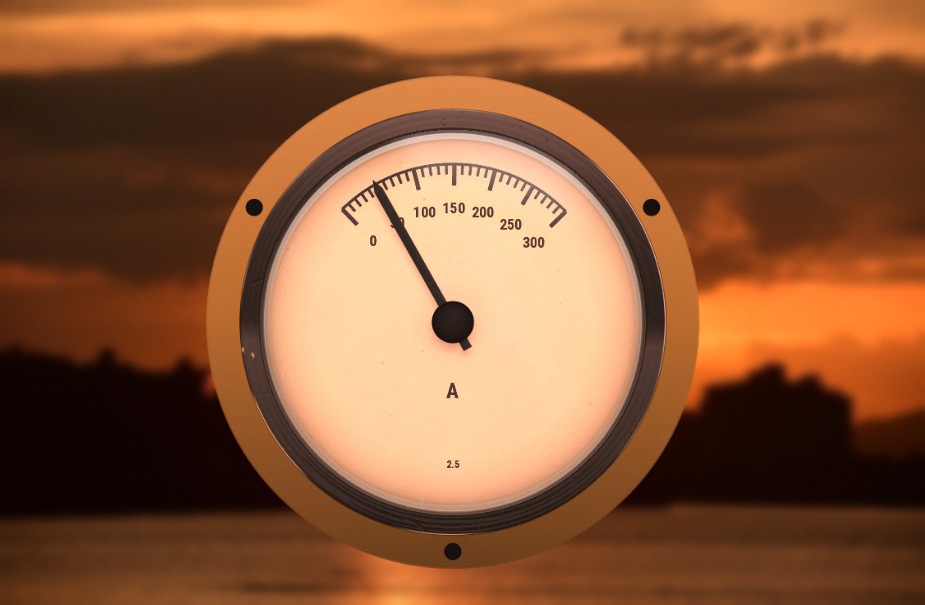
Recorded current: 50 (A)
